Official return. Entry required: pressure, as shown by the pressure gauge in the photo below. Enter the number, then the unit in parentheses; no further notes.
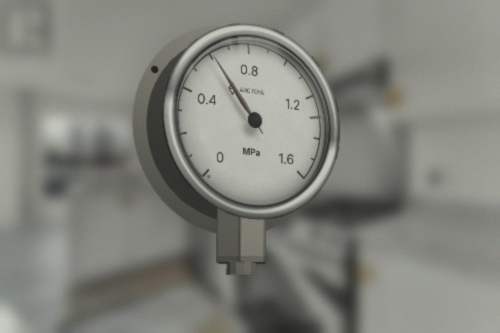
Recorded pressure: 0.6 (MPa)
